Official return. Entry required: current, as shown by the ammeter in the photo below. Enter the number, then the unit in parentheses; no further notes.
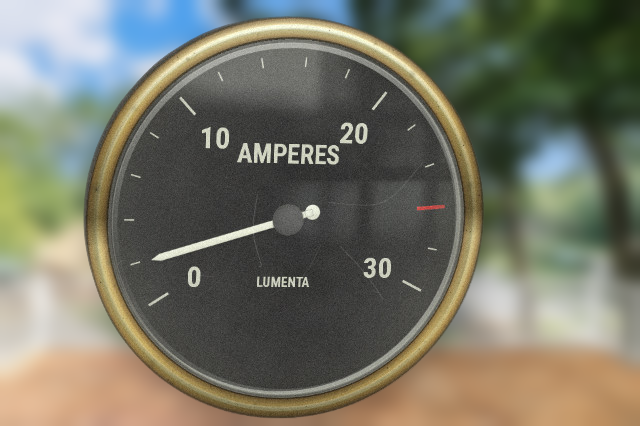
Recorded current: 2 (A)
